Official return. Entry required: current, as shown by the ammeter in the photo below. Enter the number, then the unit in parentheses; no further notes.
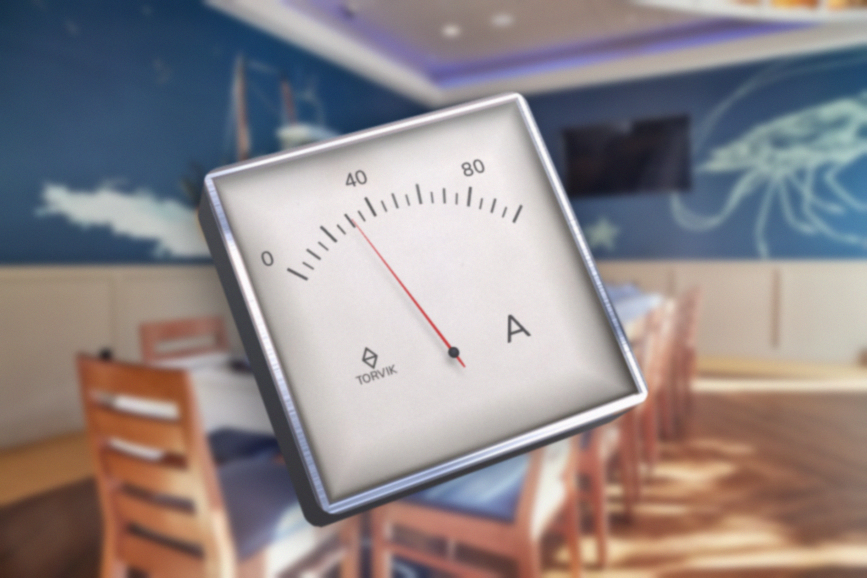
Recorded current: 30 (A)
